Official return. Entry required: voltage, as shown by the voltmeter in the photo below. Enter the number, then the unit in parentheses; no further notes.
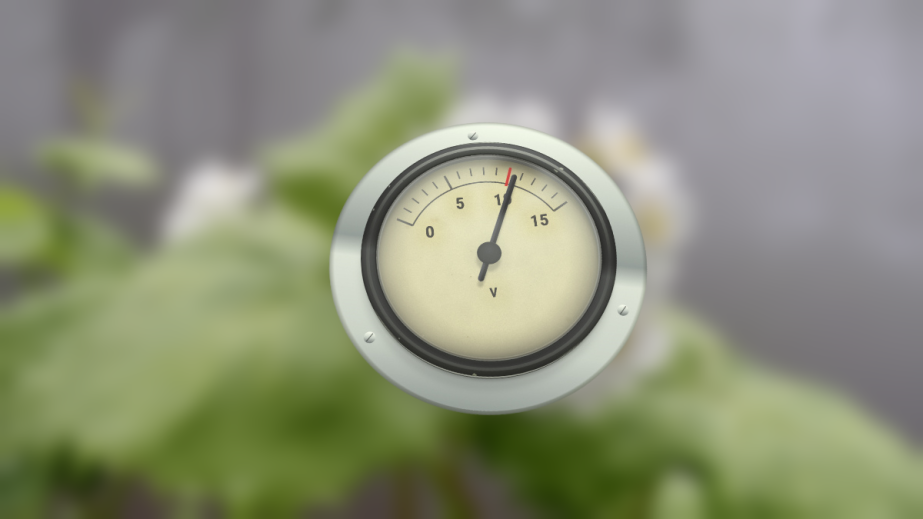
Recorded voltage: 10.5 (V)
